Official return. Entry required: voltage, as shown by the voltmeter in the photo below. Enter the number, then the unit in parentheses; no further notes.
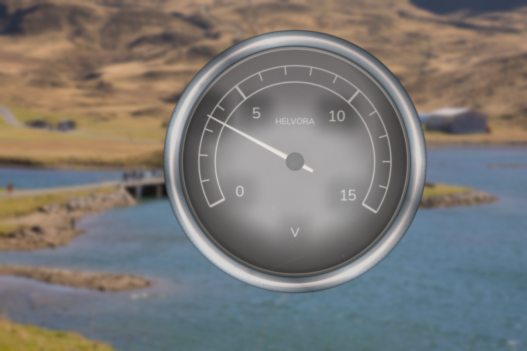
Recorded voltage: 3.5 (V)
